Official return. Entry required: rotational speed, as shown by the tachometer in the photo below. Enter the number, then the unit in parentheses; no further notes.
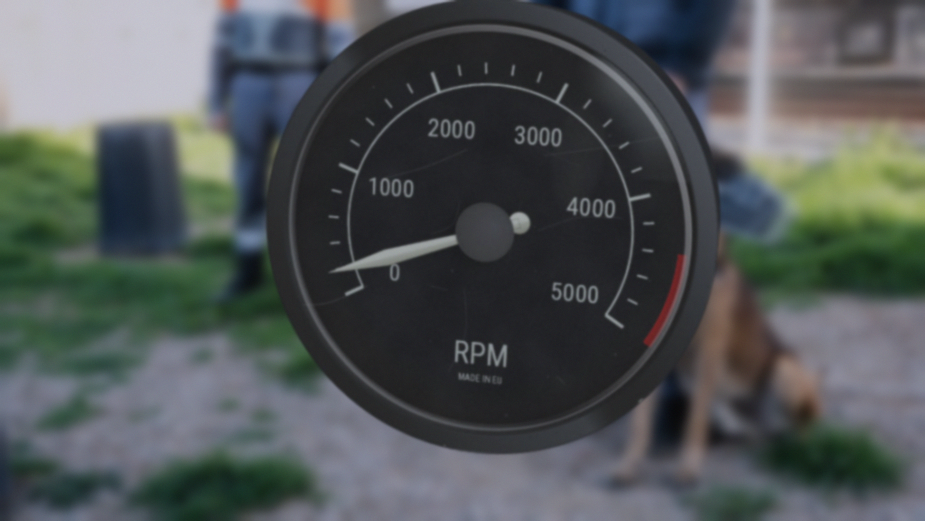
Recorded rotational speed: 200 (rpm)
